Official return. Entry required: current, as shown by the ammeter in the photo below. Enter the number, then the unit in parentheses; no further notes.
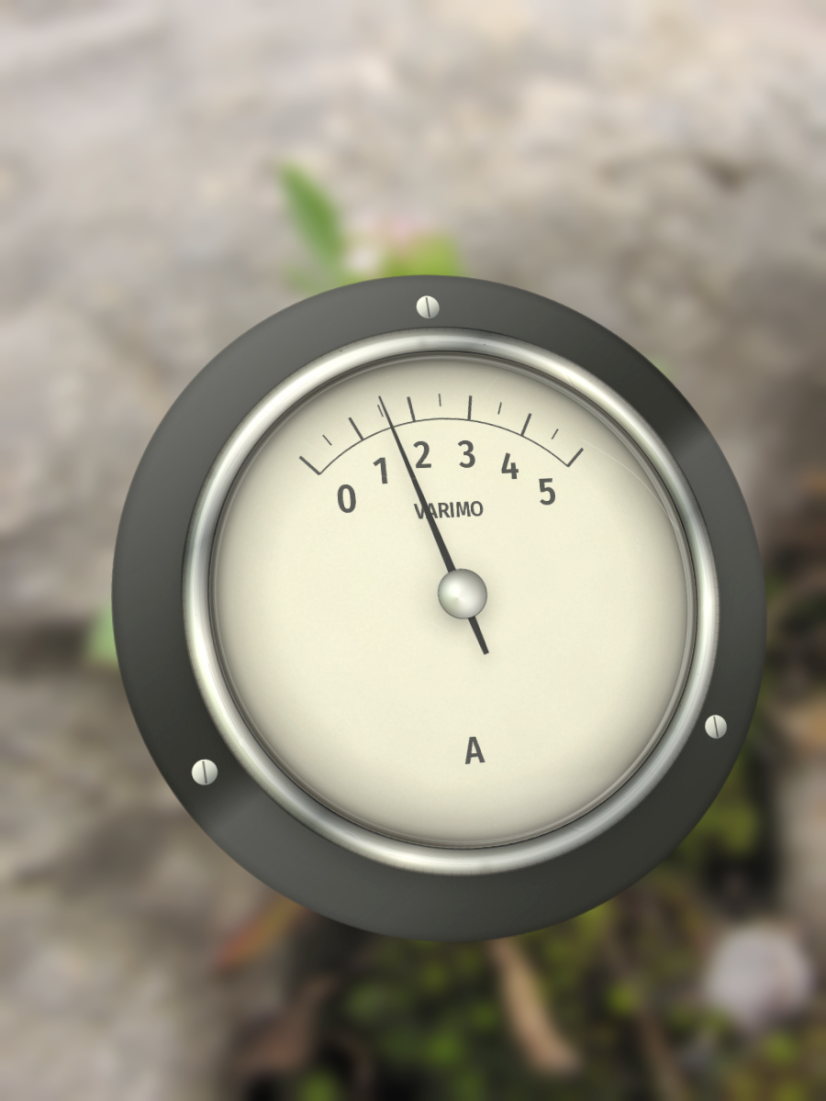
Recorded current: 1.5 (A)
